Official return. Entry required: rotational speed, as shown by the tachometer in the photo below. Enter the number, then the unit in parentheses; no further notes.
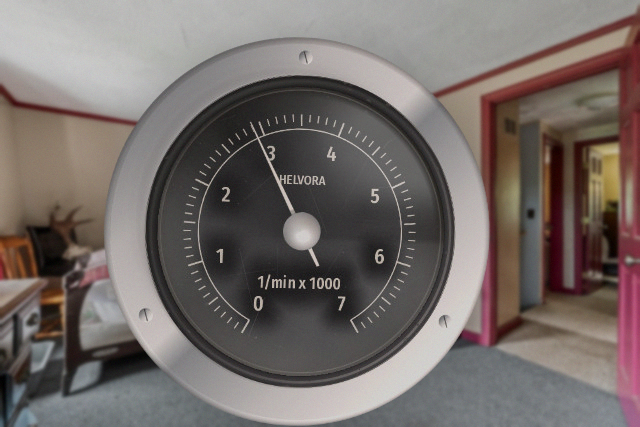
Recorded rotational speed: 2900 (rpm)
